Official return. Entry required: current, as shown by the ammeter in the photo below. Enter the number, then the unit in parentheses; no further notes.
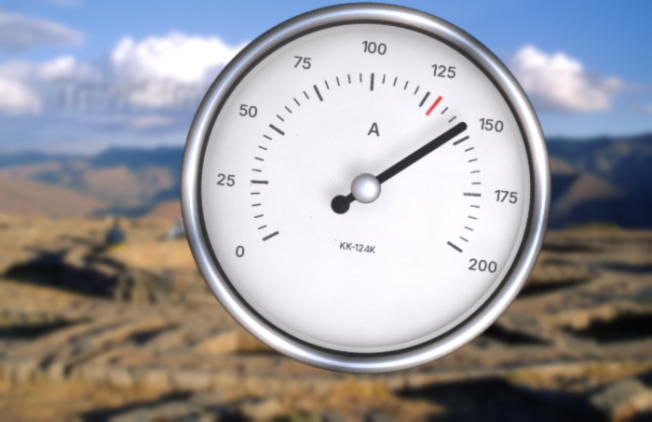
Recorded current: 145 (A)
